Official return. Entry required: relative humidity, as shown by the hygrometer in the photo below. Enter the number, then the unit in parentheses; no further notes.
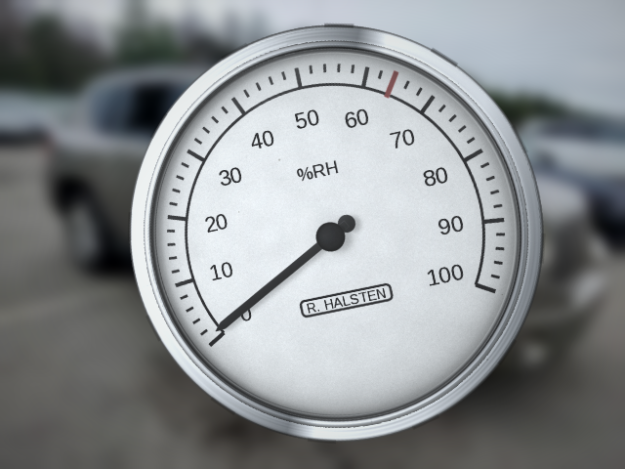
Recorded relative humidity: 1 (%)
